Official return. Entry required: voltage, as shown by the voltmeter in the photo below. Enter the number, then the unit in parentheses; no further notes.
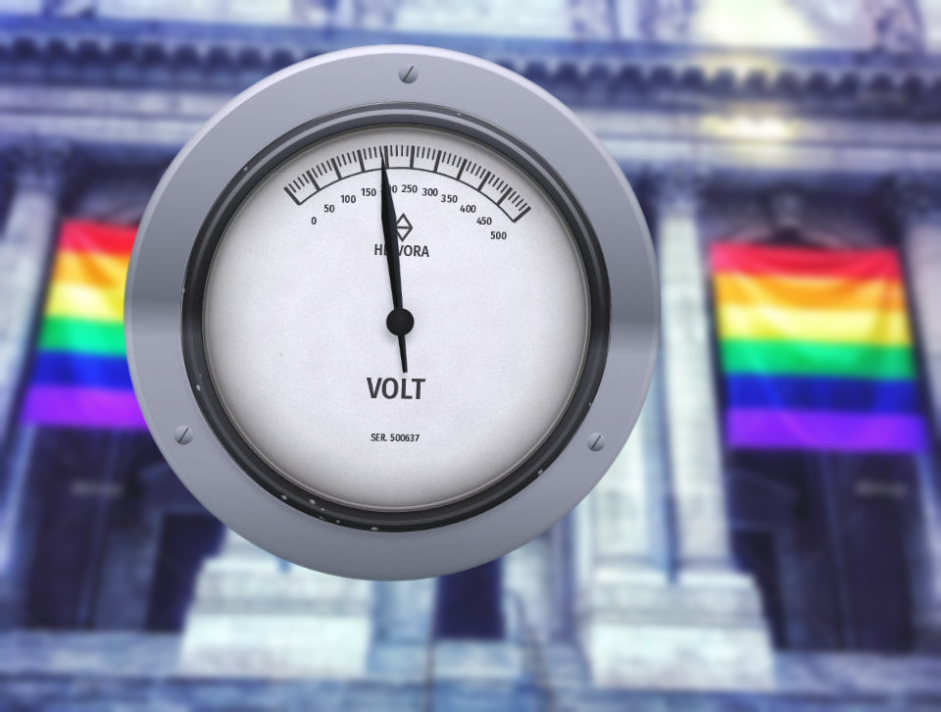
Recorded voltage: 190 (V)
